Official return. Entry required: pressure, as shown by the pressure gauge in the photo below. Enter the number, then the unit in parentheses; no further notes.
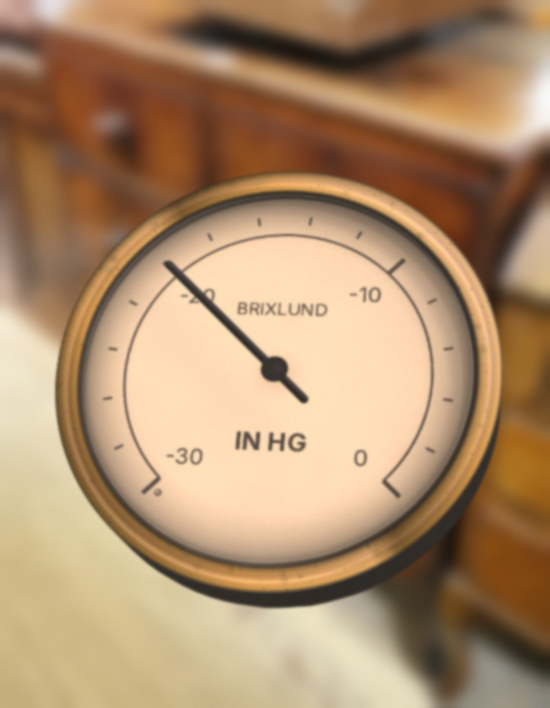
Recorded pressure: -20 (inHg)
